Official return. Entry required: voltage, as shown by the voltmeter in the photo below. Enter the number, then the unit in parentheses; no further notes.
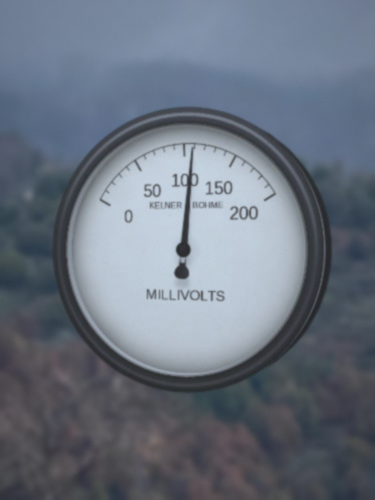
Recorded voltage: 110 (mV)
